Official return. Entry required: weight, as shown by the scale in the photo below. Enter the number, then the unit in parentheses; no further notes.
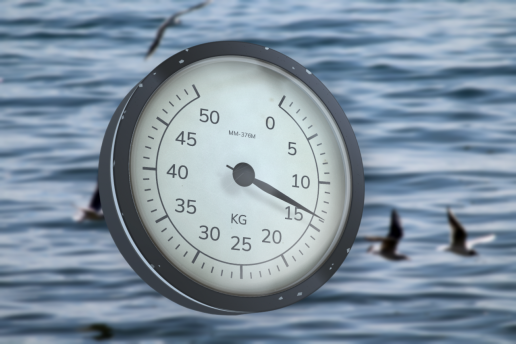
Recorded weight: 14 (kg)
